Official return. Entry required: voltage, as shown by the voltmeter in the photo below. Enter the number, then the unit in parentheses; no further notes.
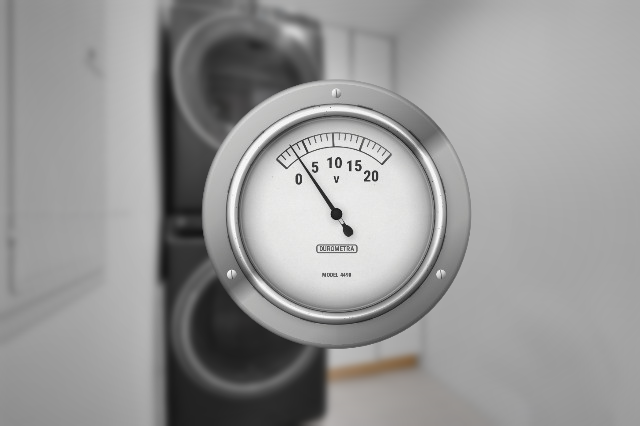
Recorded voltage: 3 (V)
